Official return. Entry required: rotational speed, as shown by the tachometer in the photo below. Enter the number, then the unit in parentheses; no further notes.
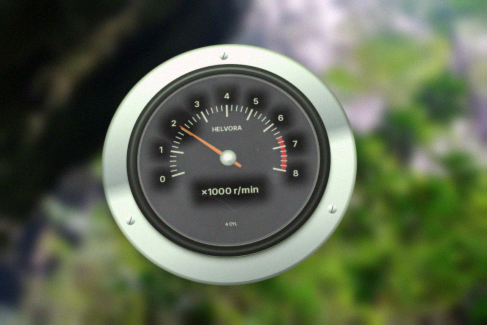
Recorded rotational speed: 2000 (rpm)
